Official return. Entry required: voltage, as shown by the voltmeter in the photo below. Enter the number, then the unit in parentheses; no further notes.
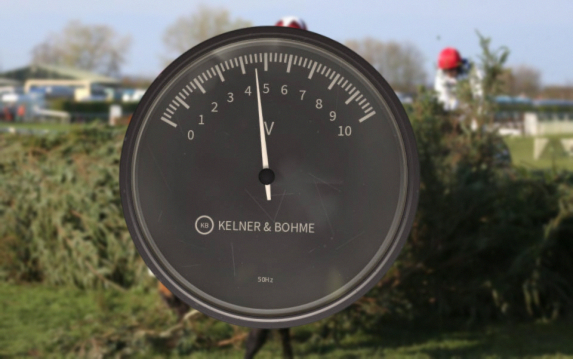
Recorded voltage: 4.6 (V)
